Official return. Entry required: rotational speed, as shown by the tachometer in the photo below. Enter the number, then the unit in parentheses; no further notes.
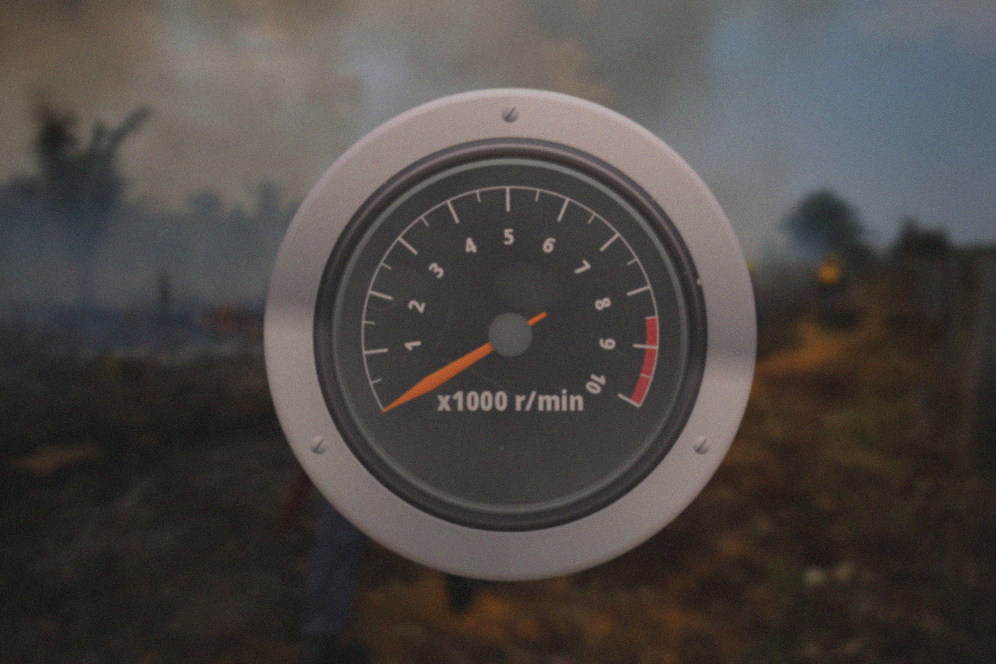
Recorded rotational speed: 0 (rpm)
